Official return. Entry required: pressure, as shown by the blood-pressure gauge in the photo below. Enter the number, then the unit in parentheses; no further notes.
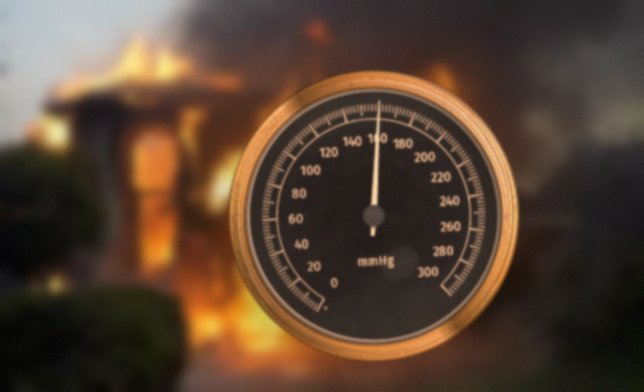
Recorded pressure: 160 (mmHg)
